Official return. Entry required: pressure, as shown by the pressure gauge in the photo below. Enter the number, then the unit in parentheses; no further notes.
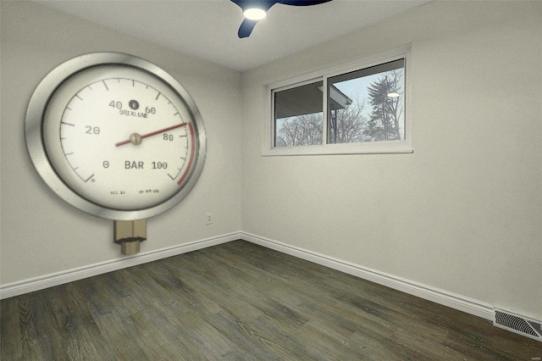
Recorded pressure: 75 (bar)
